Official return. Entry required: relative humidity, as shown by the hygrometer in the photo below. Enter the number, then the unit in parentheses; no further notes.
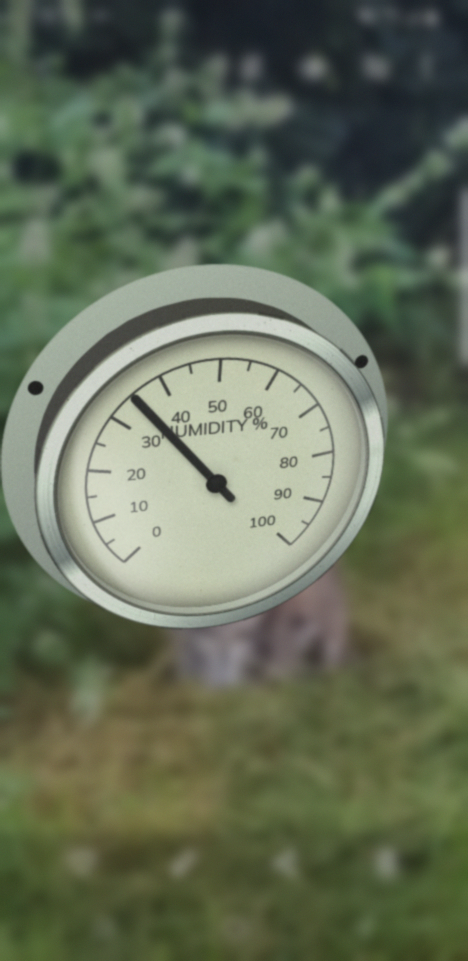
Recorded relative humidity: 35 (%)
